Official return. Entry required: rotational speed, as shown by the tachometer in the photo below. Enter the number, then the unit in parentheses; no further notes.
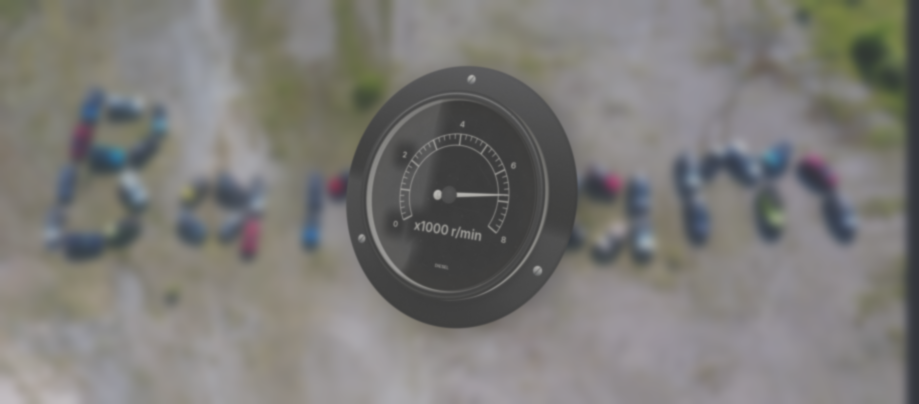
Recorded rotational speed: 6800 (rpm)
